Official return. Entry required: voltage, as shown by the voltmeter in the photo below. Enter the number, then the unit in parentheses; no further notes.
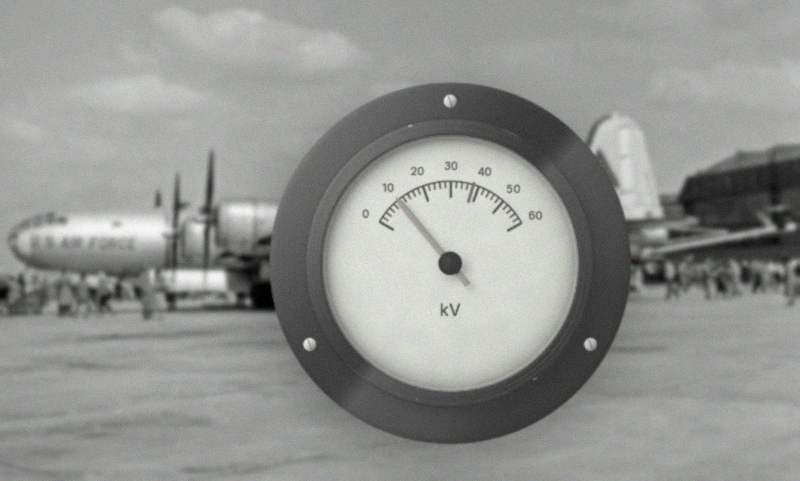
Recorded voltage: 10 (kV)
